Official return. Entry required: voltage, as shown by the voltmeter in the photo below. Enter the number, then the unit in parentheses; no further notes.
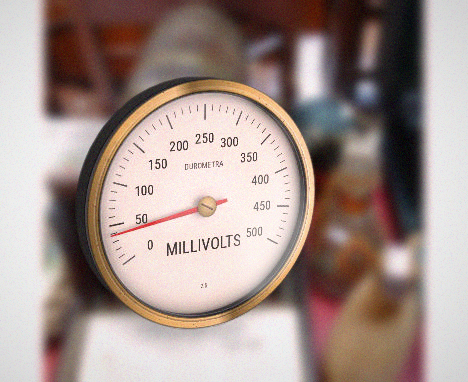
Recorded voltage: 40 (mV)
